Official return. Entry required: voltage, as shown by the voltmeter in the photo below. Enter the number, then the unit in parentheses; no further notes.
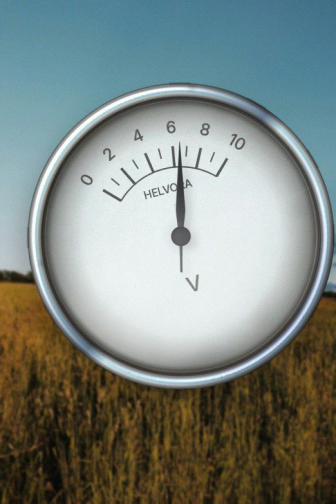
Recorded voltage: 6.5 (V)
